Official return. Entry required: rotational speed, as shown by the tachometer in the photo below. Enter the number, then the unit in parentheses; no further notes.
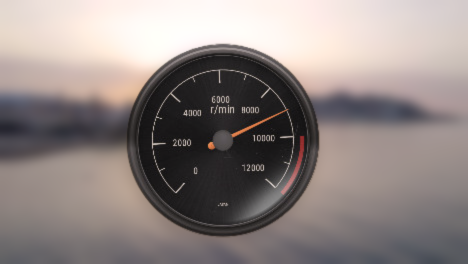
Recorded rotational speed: 9000 (rpm)
